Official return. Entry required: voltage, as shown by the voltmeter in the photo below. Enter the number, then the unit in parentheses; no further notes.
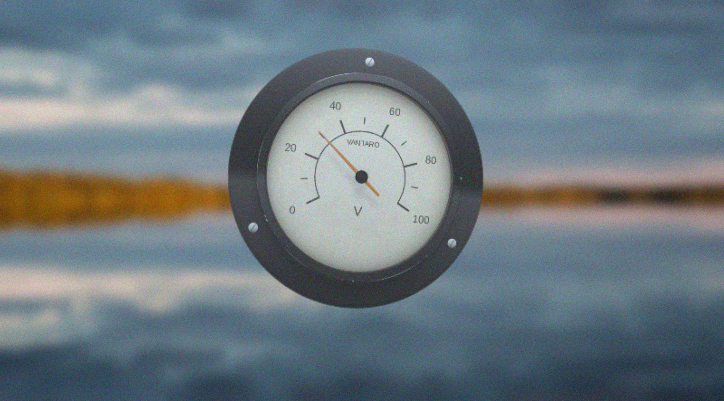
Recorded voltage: 30 (V)
